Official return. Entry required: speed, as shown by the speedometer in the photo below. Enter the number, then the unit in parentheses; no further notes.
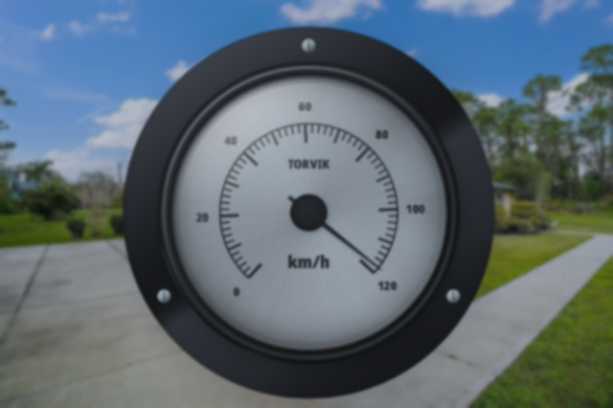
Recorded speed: 118 (km/h)
